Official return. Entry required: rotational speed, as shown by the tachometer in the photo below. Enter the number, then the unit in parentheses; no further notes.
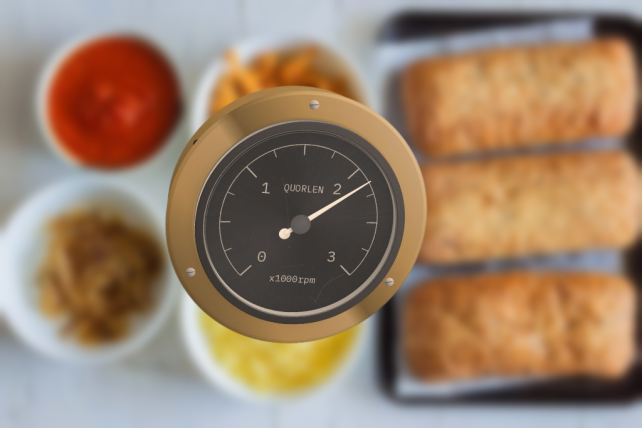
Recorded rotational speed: 2125 (rpm)
